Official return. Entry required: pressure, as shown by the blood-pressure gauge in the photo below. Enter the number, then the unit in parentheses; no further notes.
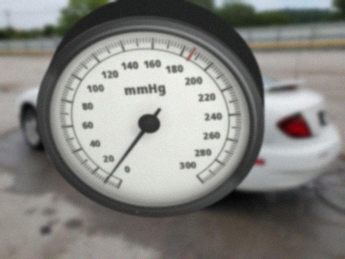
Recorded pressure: 10 (mmHg)
